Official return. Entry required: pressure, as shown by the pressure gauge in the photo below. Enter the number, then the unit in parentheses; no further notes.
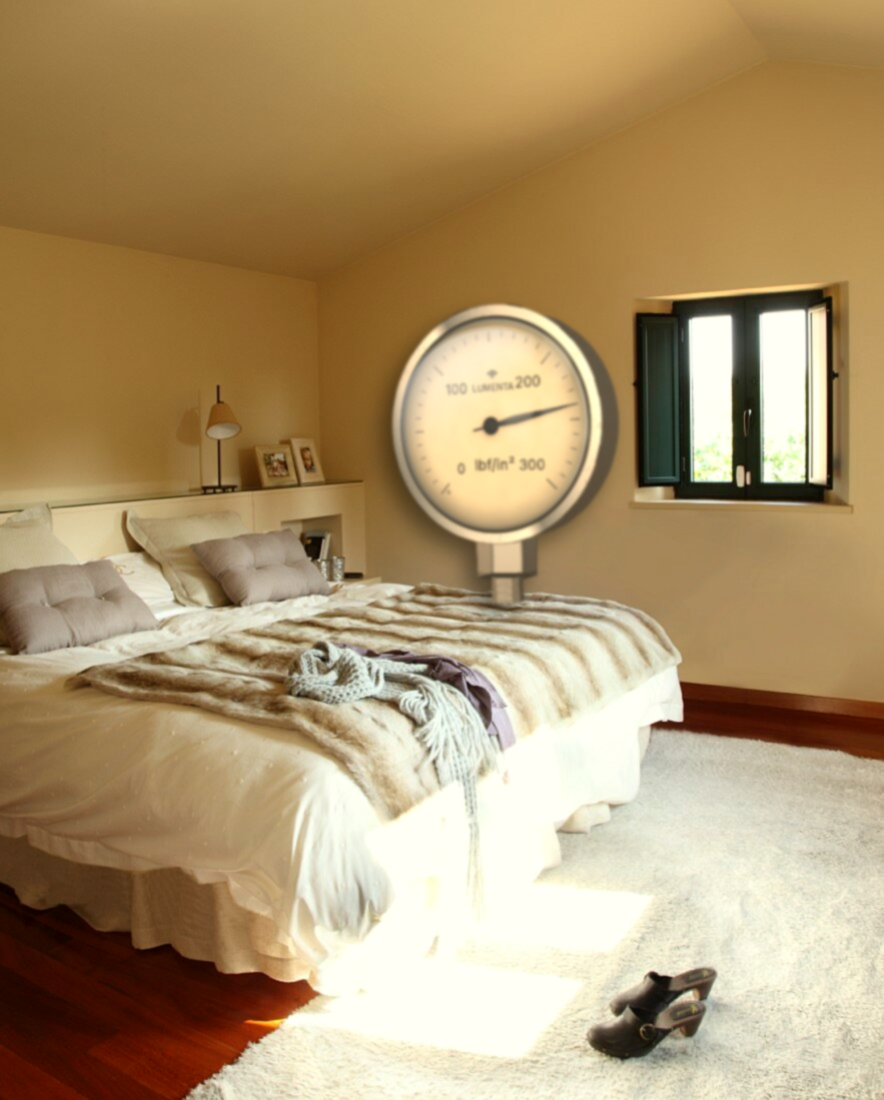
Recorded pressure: 240 (psi)
